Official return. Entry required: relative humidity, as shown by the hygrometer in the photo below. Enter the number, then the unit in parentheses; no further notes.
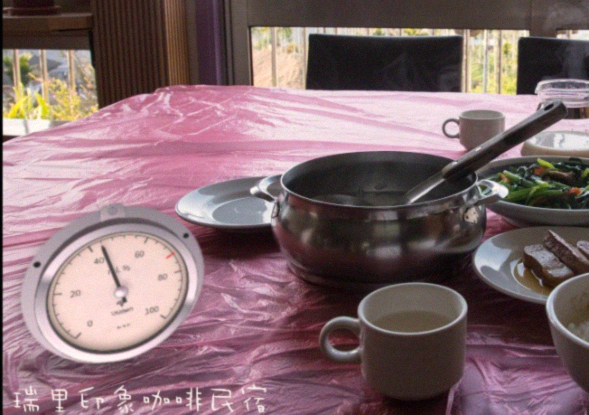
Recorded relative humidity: 44 (%)
